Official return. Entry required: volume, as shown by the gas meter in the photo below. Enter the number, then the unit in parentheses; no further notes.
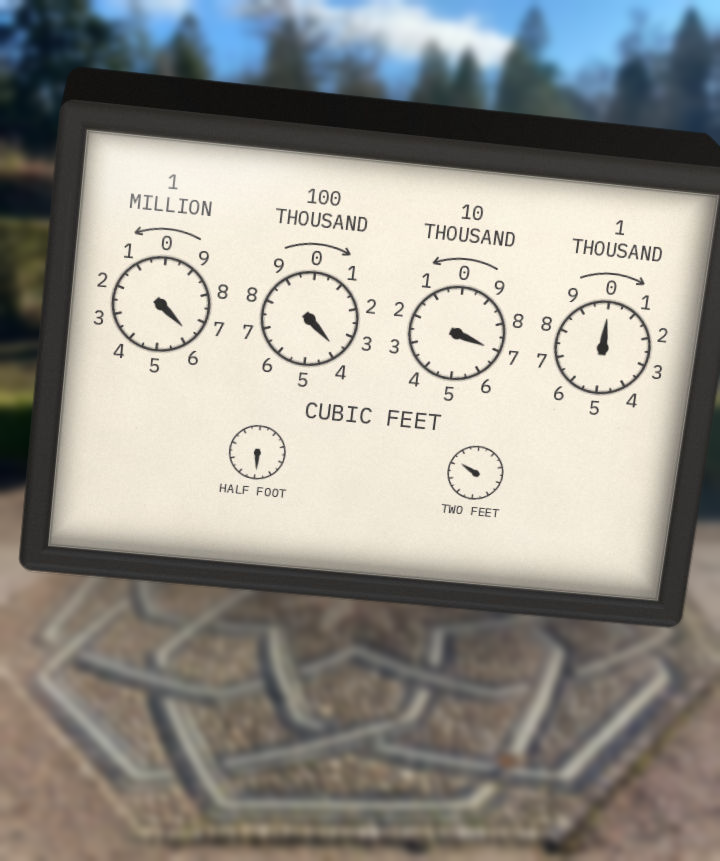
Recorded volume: 637000 (ft³)
